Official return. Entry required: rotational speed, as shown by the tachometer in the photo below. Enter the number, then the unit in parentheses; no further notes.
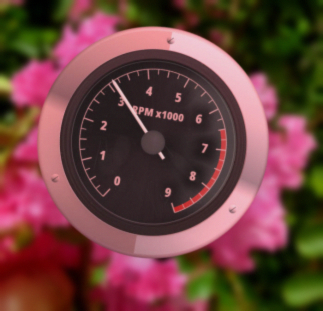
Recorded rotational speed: 3125 (rpm)
